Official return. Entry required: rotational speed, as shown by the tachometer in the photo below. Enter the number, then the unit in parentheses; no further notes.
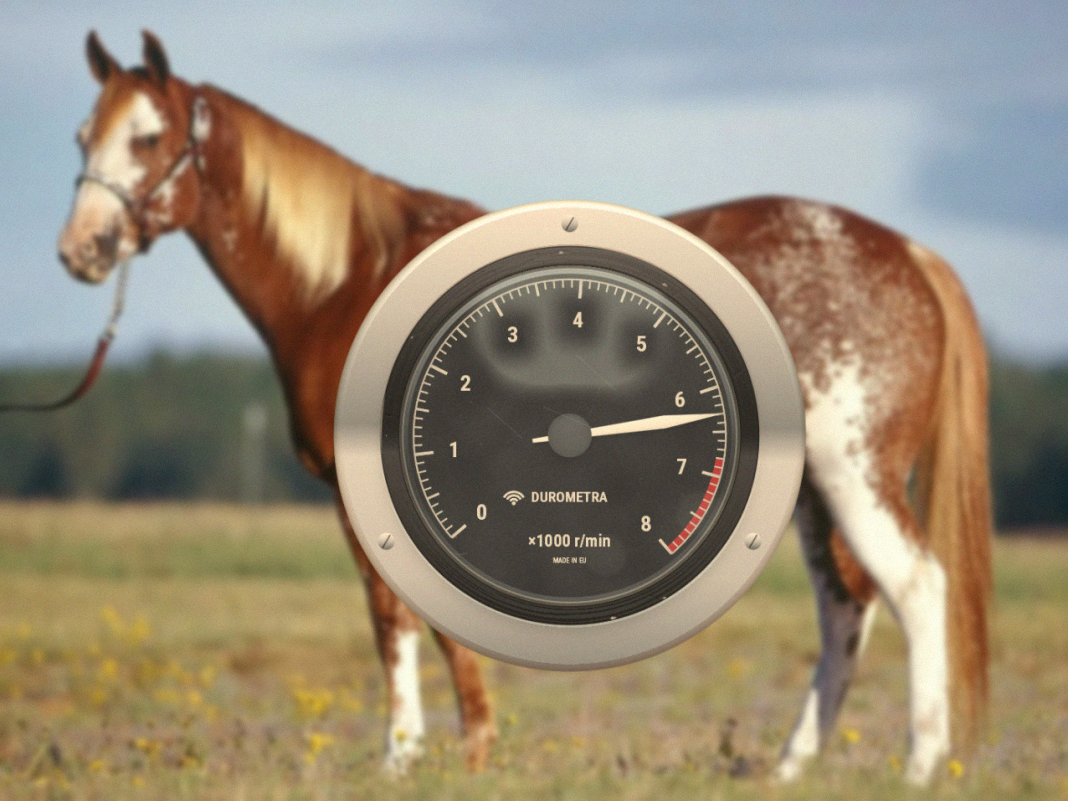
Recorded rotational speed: 6300 (rpm)
